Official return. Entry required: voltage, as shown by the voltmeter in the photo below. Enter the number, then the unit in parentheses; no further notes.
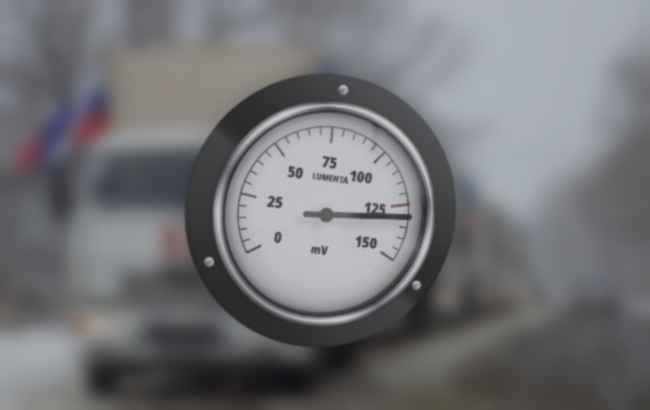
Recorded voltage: 130 (mV)
